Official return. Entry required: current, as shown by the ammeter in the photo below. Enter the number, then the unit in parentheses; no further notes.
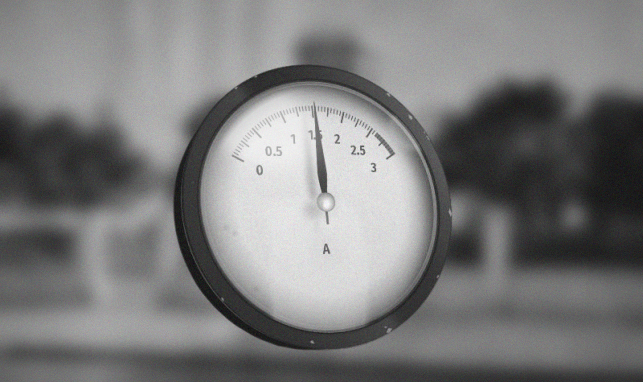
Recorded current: 1.5 (A)
